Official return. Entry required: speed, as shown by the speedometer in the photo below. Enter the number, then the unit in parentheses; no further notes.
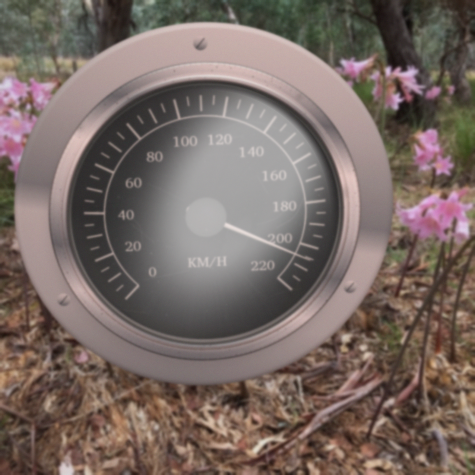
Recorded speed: 205 (km/h)
